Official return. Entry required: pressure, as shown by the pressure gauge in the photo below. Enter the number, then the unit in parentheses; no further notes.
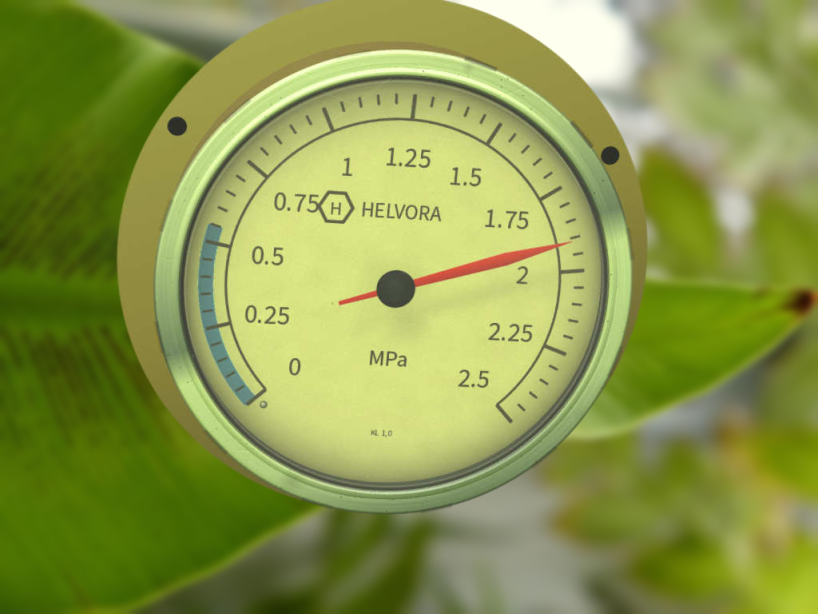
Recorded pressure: 1.9 (MPa)
